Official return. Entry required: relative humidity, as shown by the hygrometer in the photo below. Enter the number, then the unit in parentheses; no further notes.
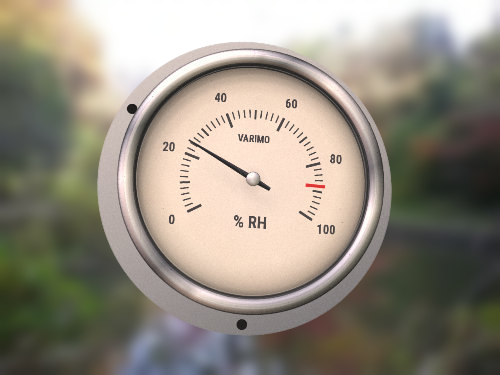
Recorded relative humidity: 24 (%)
